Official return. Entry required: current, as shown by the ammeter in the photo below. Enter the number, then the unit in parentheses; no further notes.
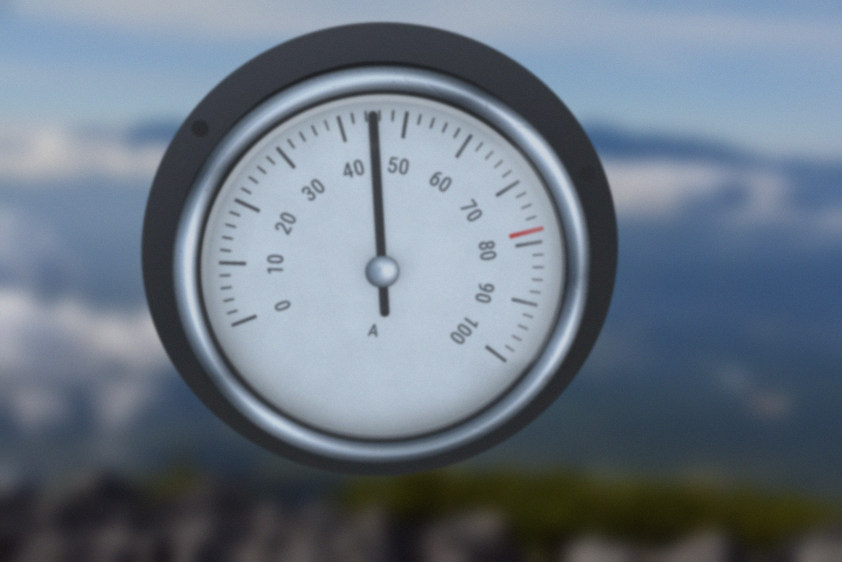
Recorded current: 45 (A)
